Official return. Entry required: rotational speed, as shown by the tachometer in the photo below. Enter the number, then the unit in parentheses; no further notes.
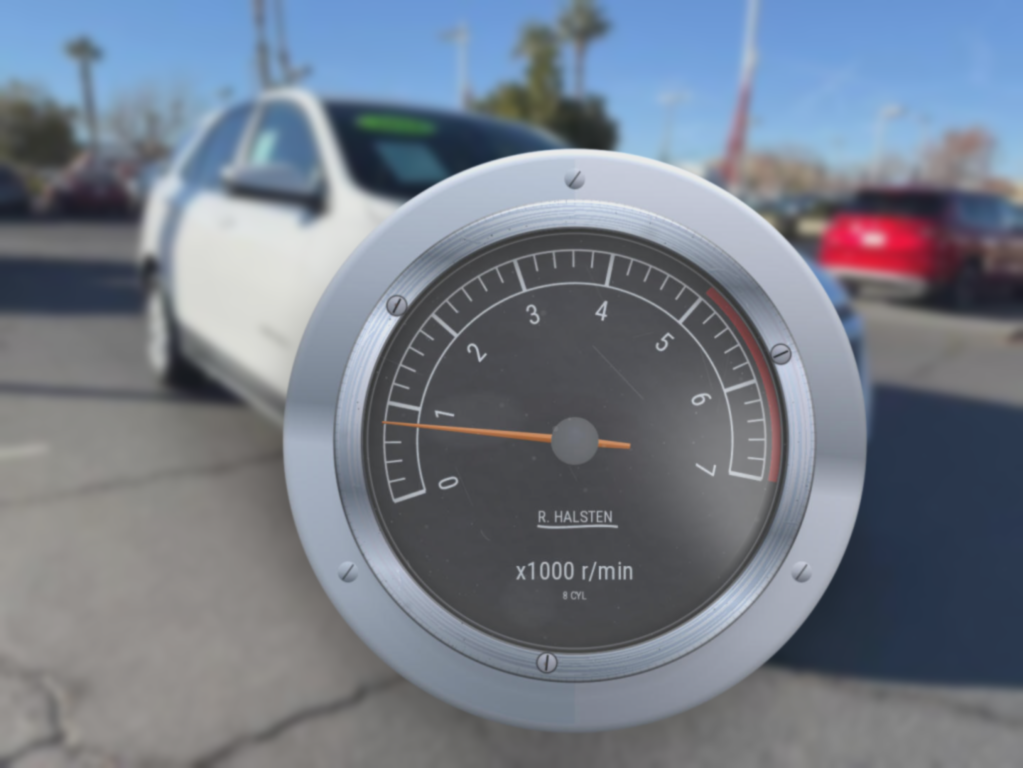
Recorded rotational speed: 800 (rpm)
